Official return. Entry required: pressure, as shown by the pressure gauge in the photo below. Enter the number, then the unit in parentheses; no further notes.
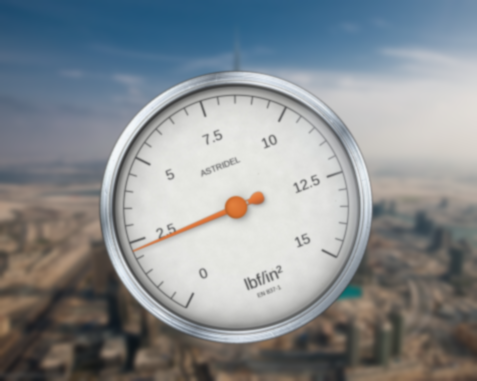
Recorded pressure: 2.25 (psi)
